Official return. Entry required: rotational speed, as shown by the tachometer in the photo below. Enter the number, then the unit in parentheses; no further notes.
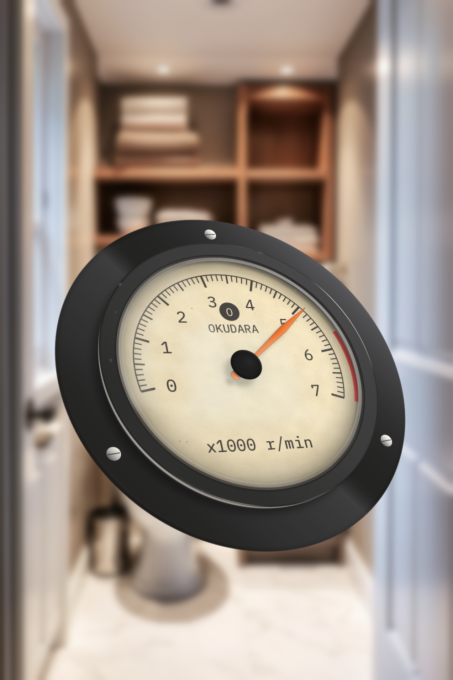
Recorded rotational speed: 5100 (rpm)
